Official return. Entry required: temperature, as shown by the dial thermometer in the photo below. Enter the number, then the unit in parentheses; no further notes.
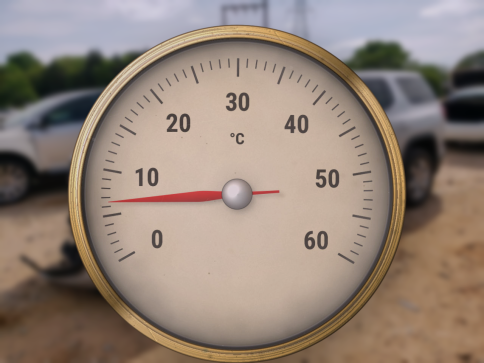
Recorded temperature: 6.5 (°C)
